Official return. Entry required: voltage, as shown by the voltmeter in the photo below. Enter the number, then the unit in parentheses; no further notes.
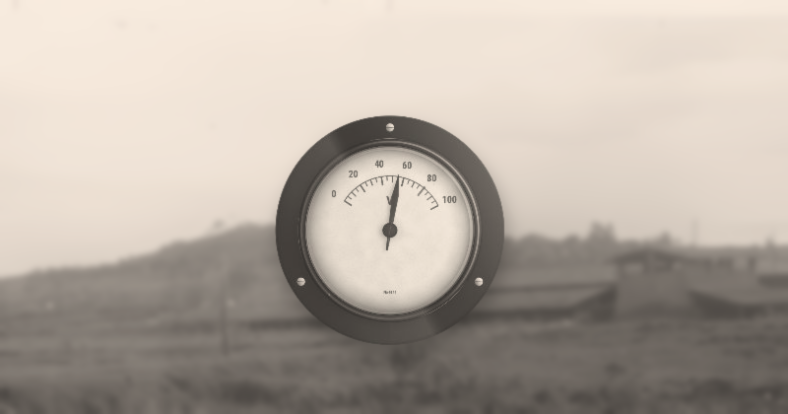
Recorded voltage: 55 (V)
